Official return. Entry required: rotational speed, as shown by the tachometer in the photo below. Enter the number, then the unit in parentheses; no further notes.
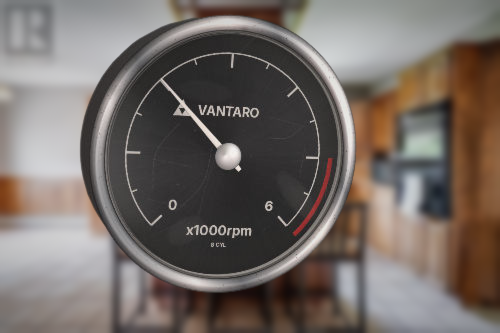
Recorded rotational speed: 2000 (rpm)
